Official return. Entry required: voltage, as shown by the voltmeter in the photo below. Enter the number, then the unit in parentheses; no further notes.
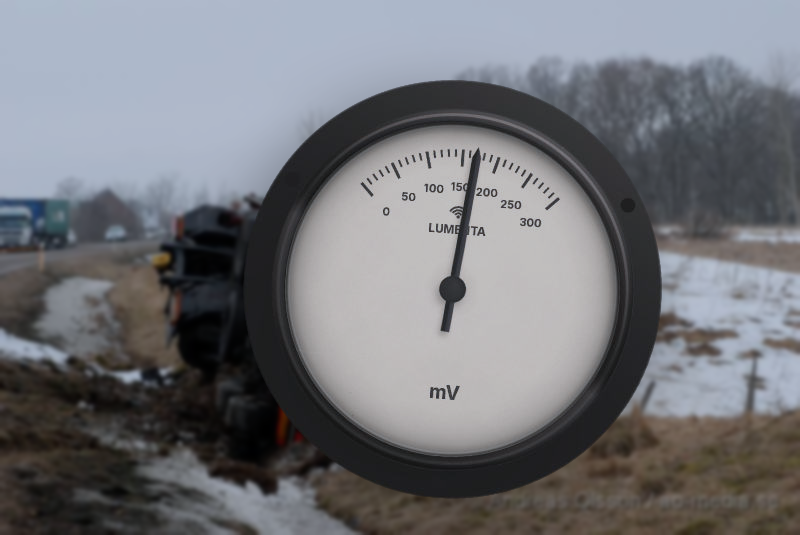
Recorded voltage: 170 (mV)
